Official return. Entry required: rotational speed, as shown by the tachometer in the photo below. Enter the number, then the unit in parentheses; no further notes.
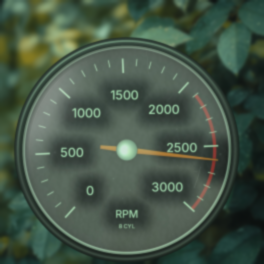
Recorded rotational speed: 2600 (rpm)
